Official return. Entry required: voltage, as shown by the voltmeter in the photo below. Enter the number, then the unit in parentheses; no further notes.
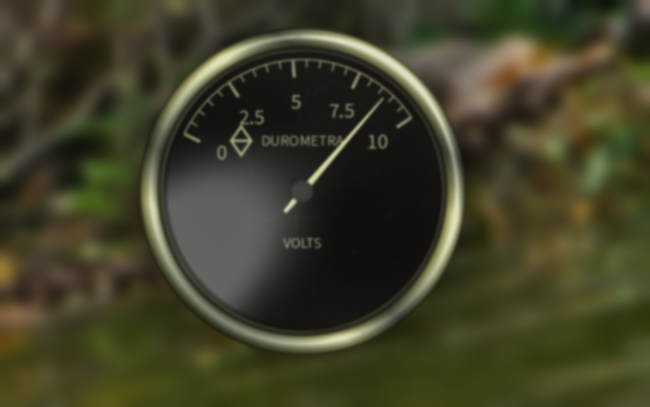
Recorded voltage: 8.75 (V)
